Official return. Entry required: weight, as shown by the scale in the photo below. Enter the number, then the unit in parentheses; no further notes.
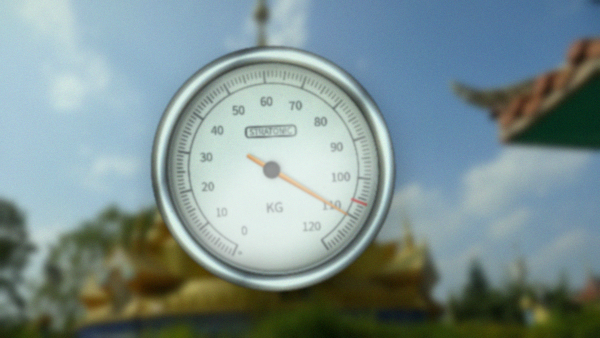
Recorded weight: 110 (kg)
